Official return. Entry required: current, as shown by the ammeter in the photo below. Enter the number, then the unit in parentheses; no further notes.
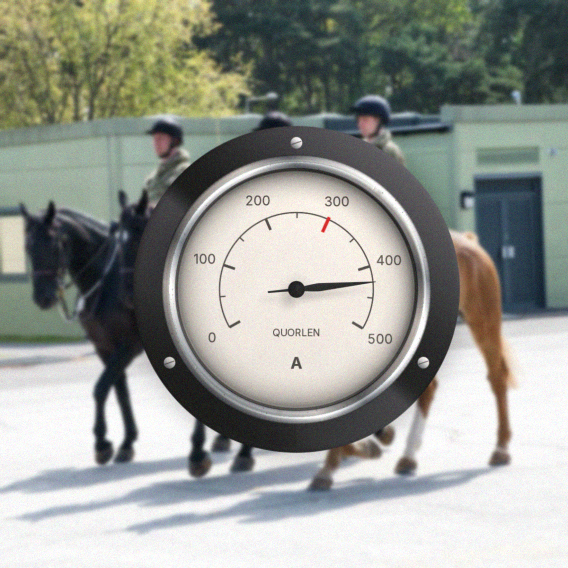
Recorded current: 425 (A)
